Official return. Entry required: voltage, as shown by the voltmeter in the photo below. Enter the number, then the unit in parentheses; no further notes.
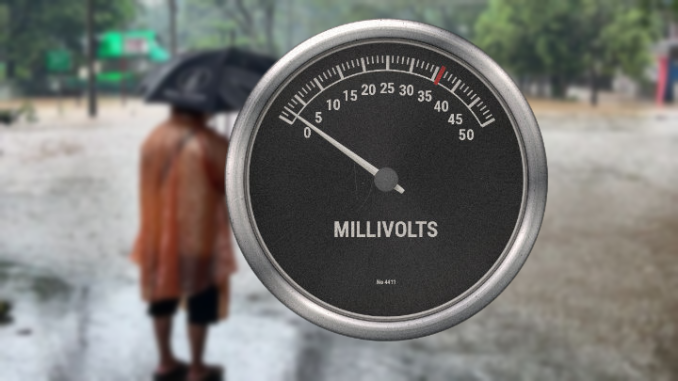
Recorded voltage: 2 (mV)
